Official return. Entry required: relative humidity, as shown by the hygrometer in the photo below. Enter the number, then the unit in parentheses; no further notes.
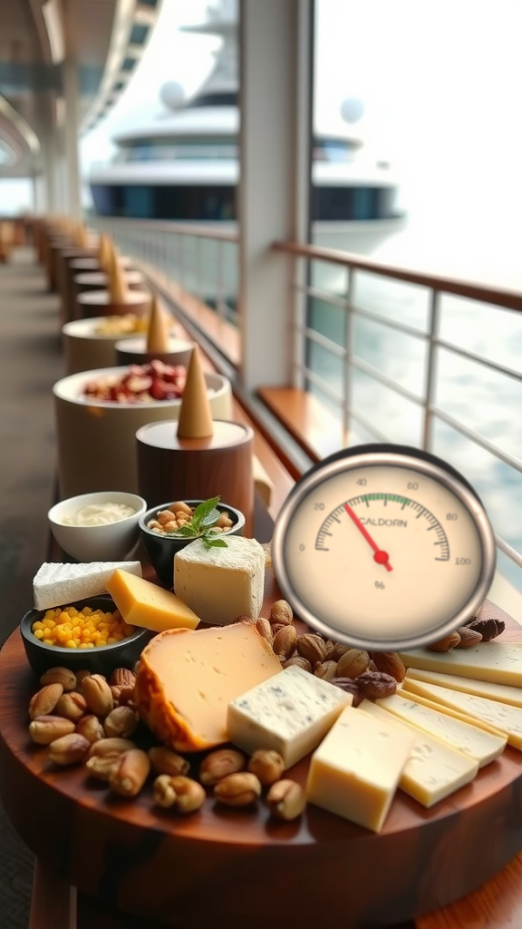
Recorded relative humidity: 30 (%)
